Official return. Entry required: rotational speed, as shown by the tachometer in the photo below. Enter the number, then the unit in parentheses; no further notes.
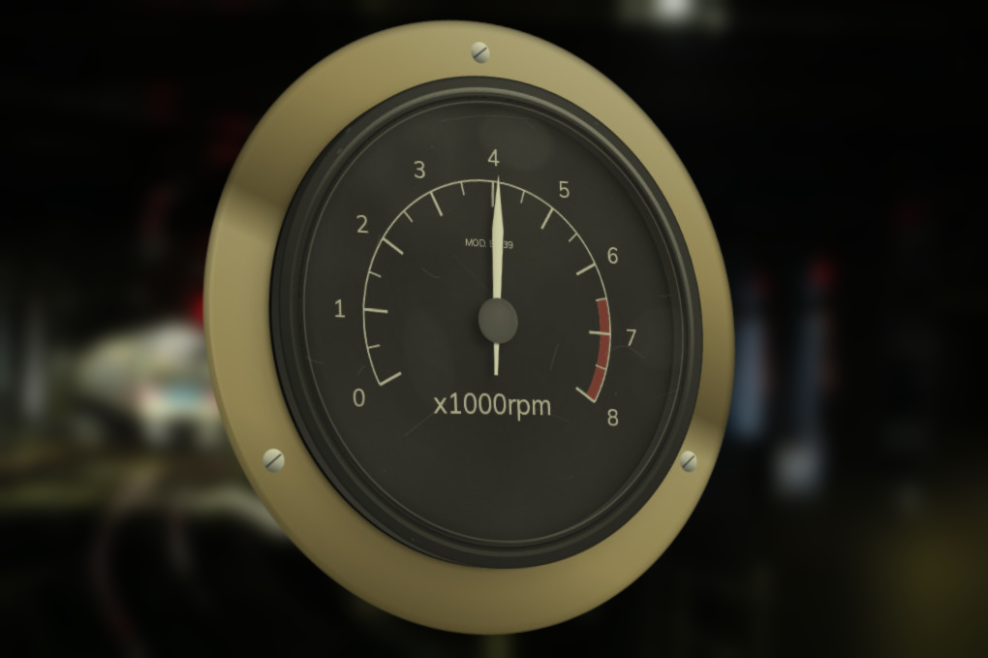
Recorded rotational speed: 4000 (rpm)
